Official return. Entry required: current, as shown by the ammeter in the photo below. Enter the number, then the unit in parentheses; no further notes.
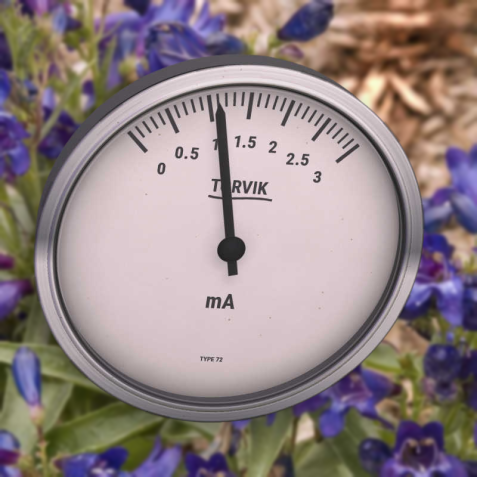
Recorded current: 1.1 (mA)
